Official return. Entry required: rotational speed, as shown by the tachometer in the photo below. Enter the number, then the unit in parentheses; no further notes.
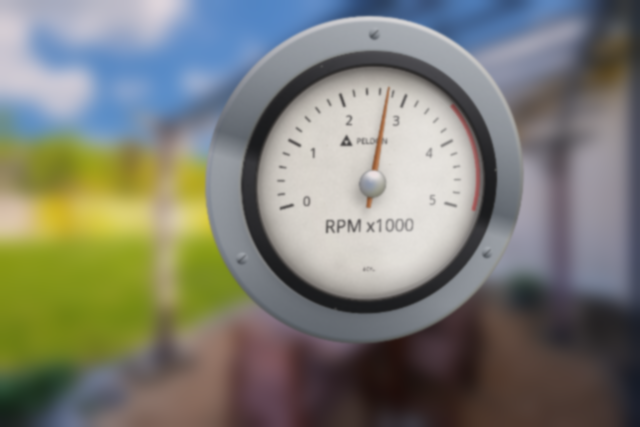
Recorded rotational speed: 2700 (rpm)
